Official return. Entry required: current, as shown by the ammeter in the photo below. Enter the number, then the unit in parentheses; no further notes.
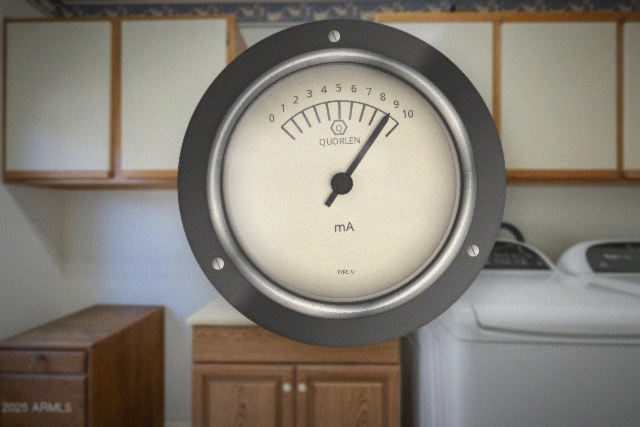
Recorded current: 9 (mA)
